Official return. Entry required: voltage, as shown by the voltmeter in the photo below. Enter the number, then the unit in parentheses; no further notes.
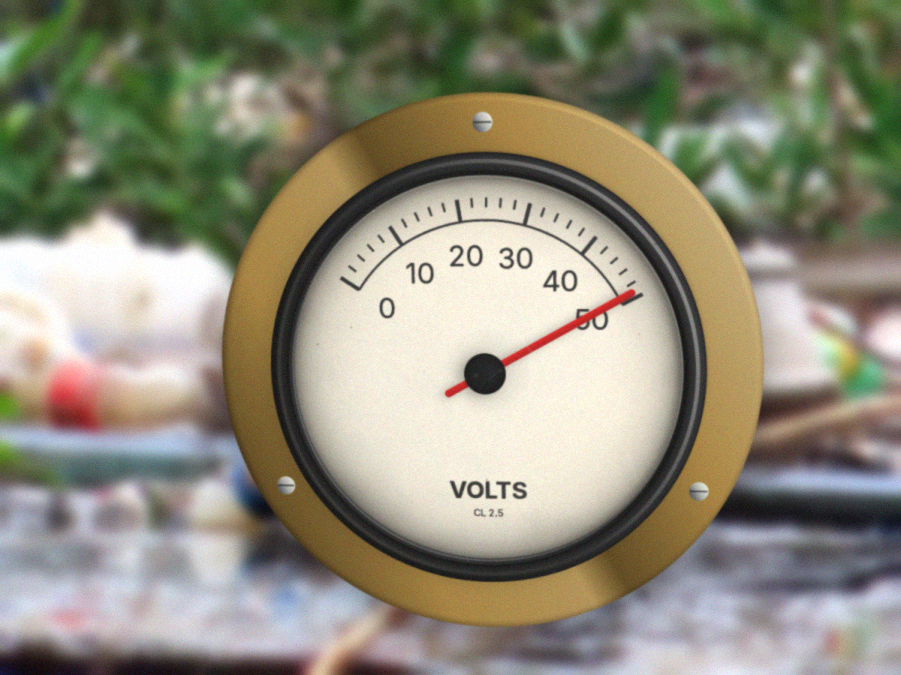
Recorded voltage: 49 (V)
